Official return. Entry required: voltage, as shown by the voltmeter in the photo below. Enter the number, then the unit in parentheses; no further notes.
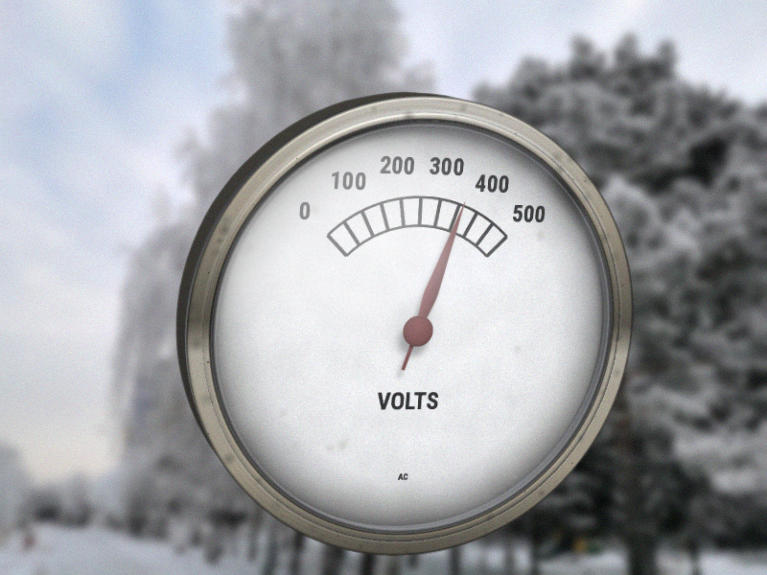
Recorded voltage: 350 (V)
